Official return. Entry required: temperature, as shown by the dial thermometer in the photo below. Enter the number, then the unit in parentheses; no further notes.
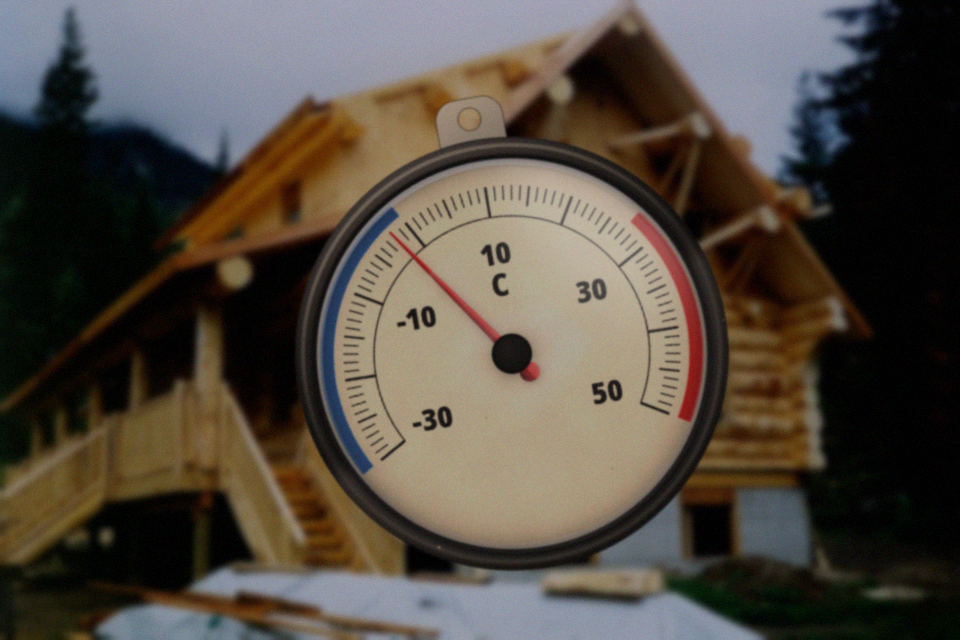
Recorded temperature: -2 (°C)
